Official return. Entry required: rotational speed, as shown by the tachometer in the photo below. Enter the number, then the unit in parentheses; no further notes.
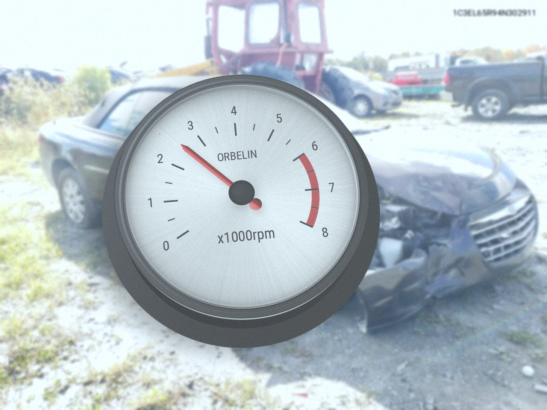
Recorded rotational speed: 2500 (rpm)
